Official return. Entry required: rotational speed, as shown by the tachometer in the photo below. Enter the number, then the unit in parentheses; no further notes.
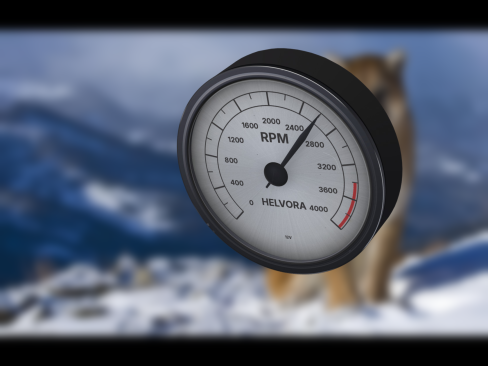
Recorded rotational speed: 2600 (rpm)
